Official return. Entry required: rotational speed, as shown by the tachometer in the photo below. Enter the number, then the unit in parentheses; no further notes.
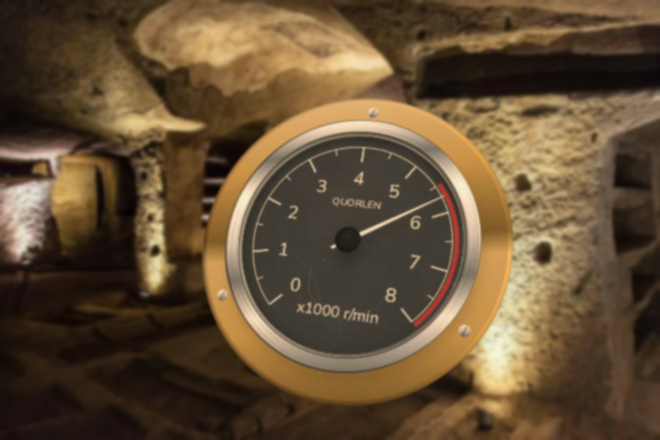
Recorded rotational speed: 5750 (rpm)
